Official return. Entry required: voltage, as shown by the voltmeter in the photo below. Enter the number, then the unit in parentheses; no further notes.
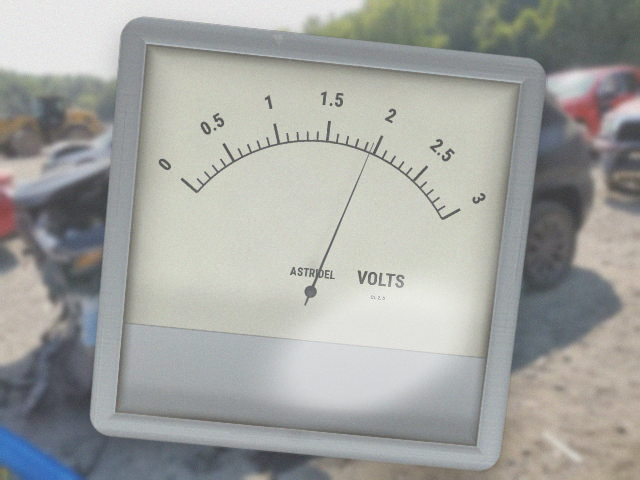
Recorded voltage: 1.95 (V)
